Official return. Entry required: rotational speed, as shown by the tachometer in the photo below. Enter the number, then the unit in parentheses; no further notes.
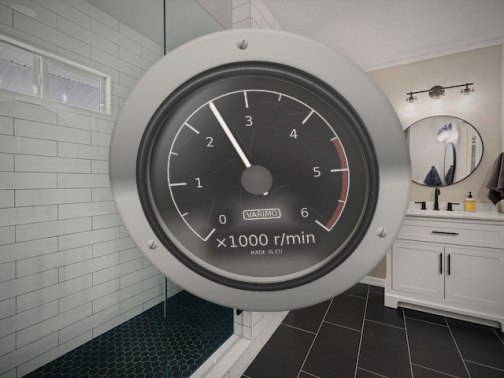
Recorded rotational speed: 2500 (rpm)
